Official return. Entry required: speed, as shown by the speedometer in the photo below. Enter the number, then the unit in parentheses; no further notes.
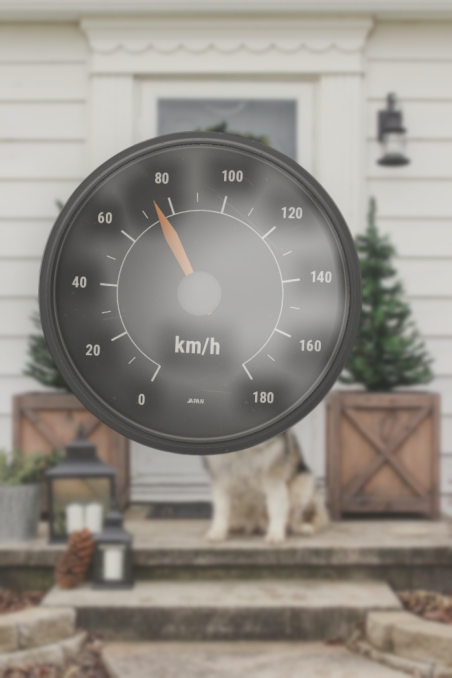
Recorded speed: 75 (km/h)
